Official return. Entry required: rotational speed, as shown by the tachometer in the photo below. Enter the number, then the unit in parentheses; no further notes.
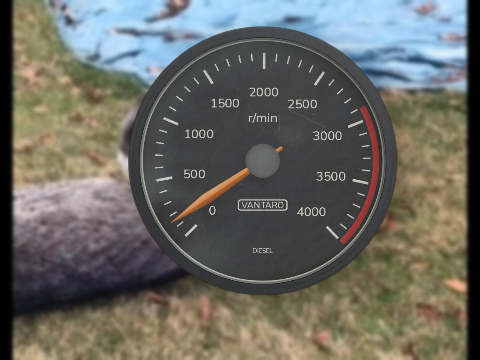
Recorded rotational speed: 150 (rpm)
